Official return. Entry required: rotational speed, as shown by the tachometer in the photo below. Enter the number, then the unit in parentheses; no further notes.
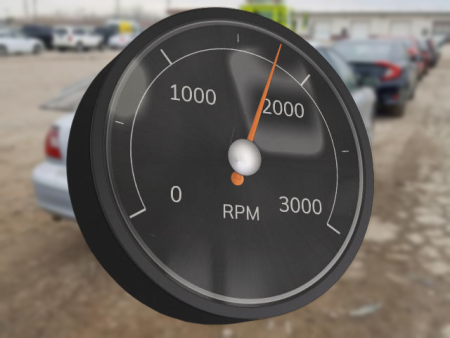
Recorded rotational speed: 1750 (rpm)
